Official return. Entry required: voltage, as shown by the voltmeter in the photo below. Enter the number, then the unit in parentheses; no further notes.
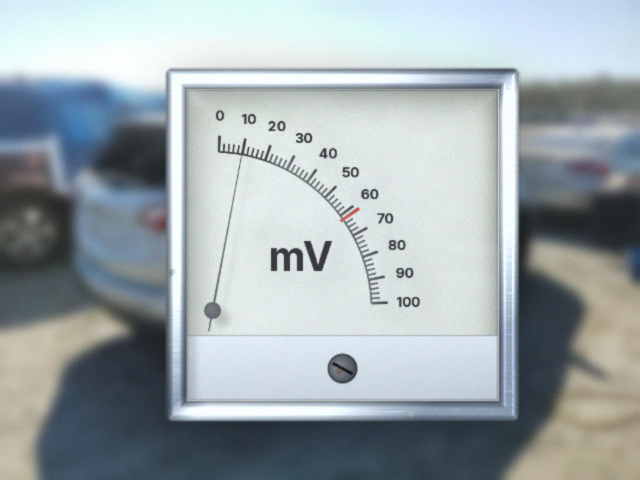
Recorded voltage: 10 (mV)
